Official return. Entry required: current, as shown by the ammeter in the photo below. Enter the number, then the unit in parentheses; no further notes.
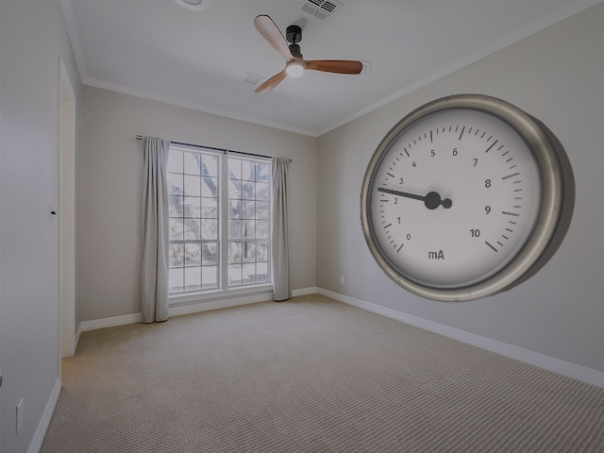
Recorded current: 2.4 (mA)
